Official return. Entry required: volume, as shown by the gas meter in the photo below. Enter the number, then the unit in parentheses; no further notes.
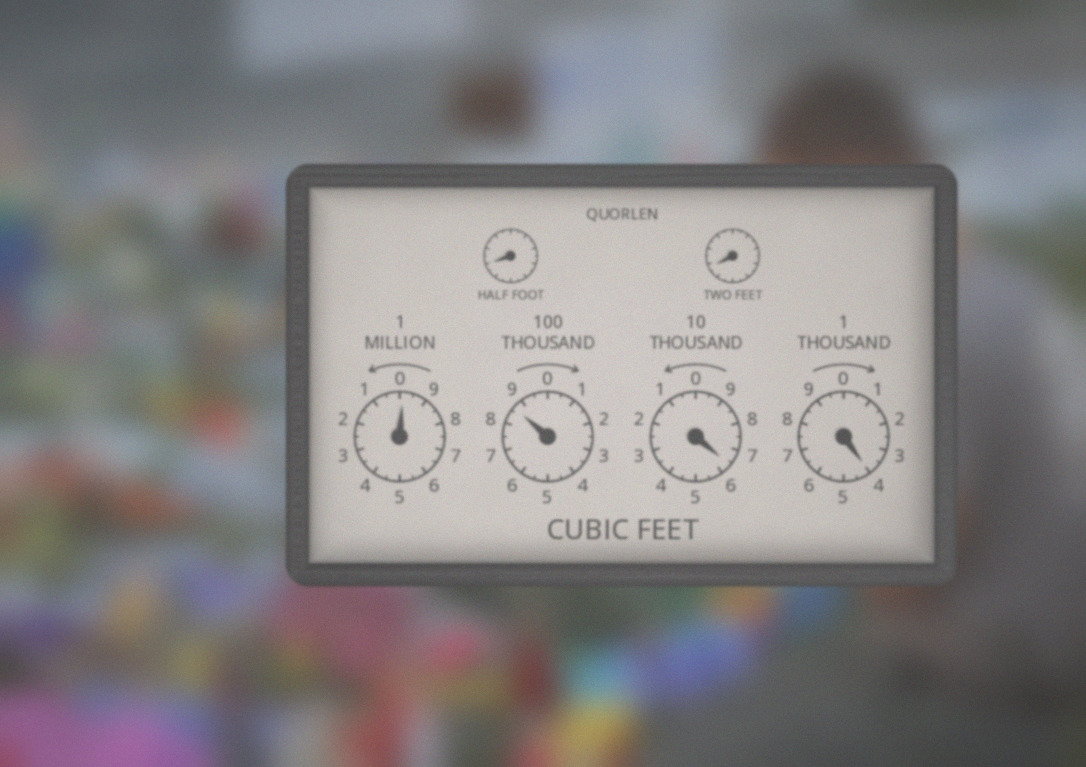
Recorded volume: 986400 (ft³)
